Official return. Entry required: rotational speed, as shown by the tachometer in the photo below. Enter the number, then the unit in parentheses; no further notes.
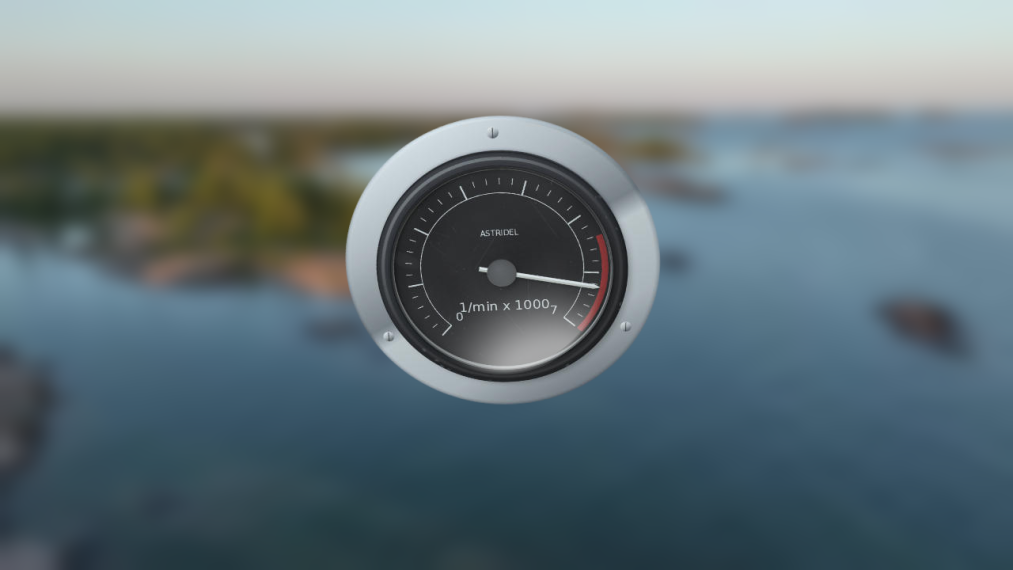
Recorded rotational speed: 6200 (rpm)
